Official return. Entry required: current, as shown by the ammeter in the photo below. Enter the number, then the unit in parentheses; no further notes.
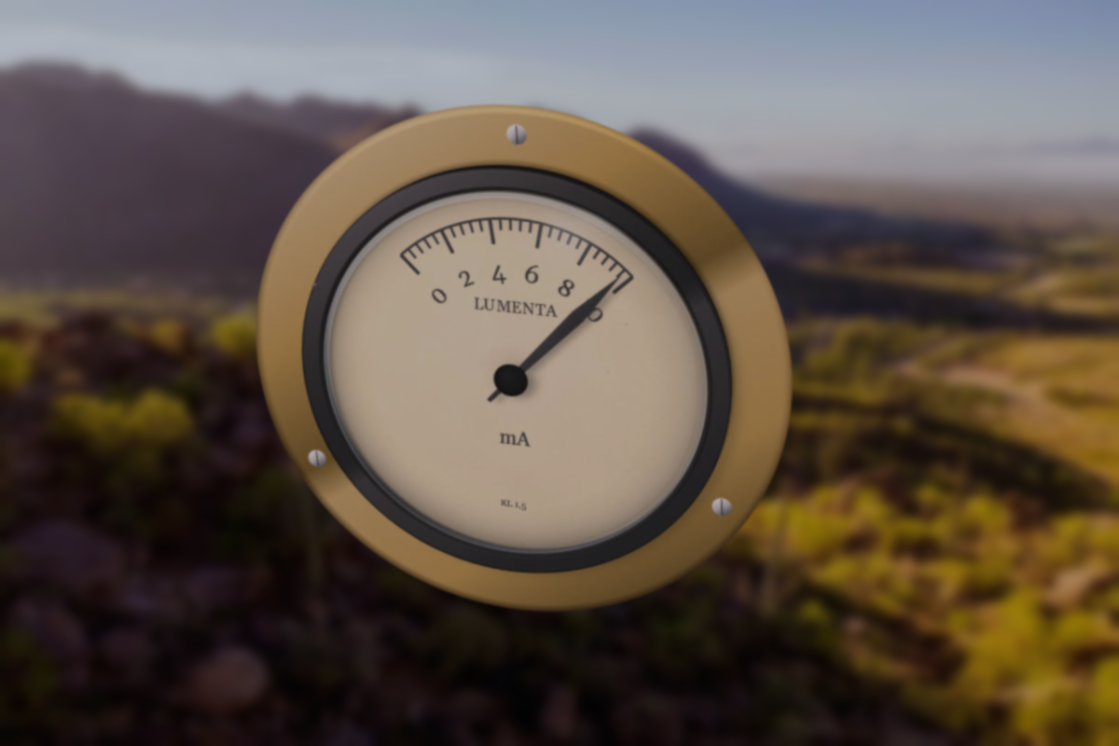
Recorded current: 9.6 (mA)
